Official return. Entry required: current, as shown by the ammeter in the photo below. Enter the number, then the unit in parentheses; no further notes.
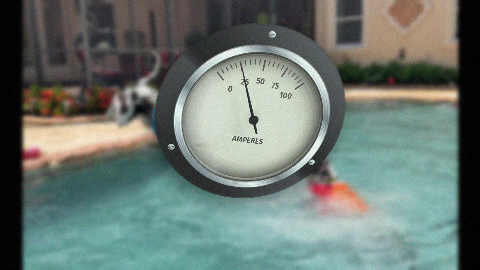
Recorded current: 25 (A)
